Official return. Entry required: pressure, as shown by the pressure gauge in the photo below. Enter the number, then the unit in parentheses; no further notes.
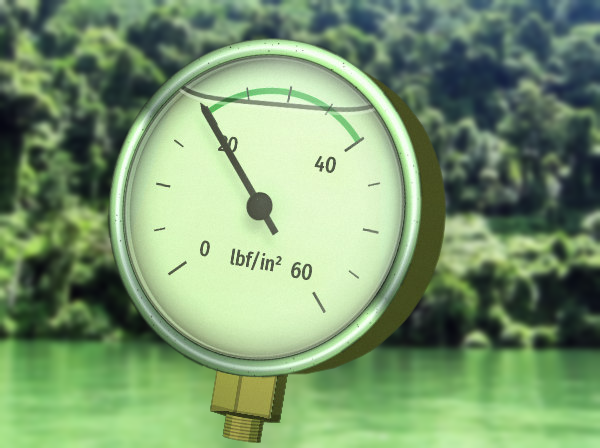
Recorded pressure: 20 (psi)
